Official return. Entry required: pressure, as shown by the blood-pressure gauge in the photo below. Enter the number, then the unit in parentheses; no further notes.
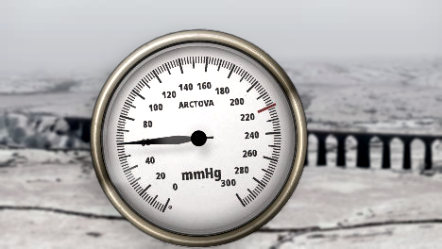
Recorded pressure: 60 (mmHg)
